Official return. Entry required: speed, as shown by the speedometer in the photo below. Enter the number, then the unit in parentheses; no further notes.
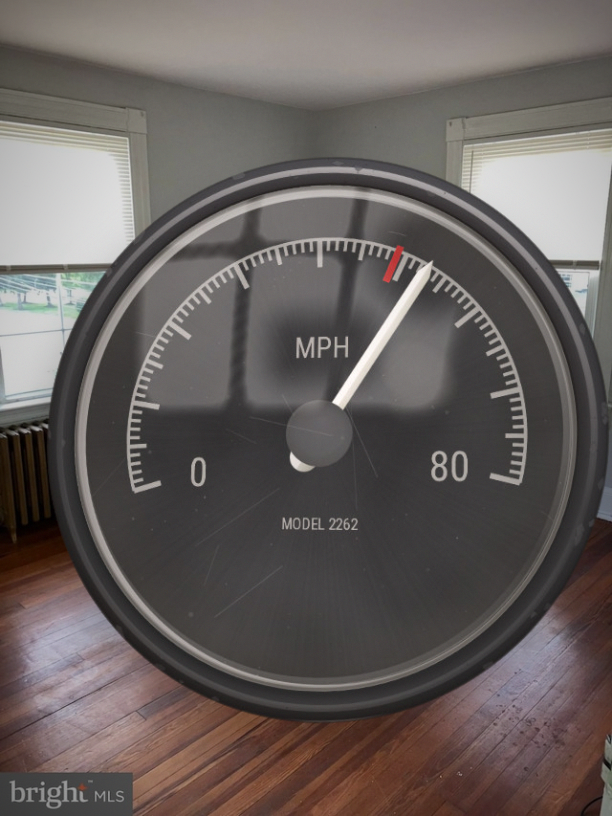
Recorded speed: 53 (mph)
